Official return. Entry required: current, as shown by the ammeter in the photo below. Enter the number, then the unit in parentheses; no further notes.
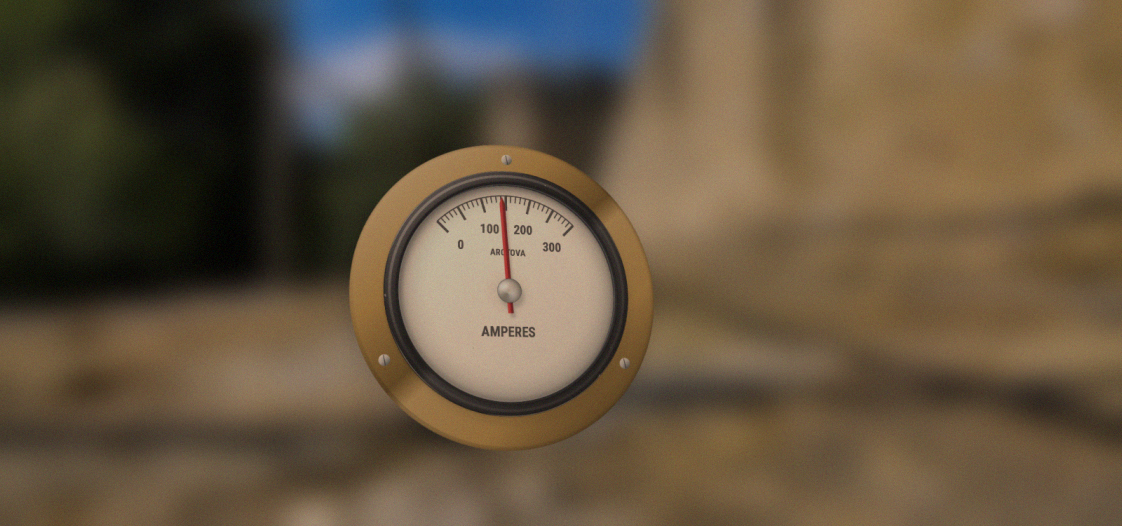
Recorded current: 140 (A)
